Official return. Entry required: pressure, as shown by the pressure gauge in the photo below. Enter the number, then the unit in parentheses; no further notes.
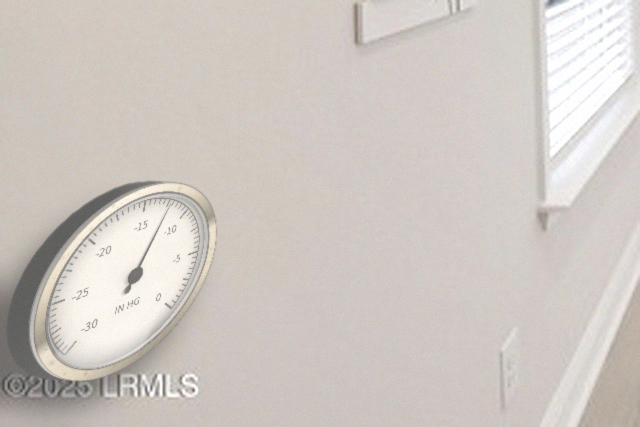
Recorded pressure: -12.5 (inHg)
